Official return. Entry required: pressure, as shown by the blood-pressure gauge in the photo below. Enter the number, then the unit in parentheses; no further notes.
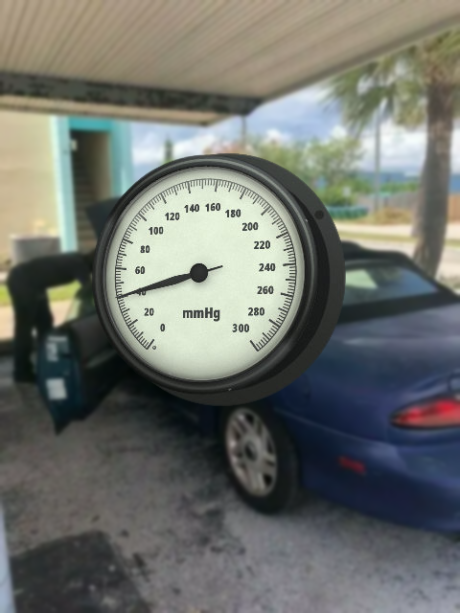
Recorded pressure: 40 (mmHg)
